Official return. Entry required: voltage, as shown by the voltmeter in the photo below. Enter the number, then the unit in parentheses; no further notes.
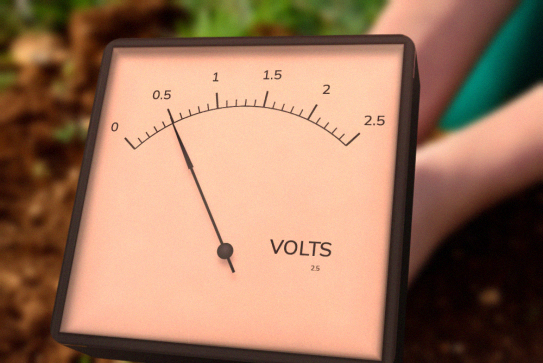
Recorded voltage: 0.5 (V)
